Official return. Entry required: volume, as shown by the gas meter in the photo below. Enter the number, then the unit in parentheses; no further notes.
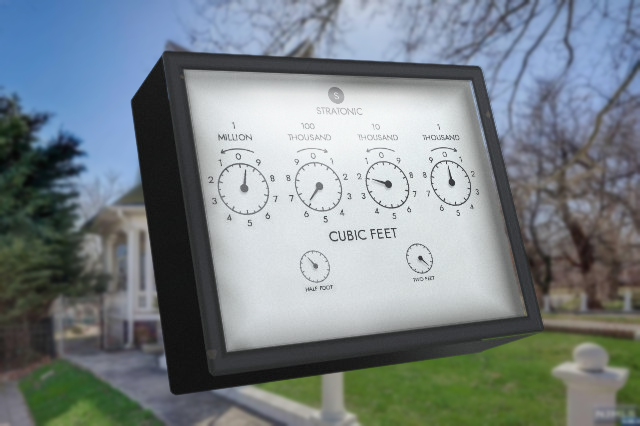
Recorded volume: 962000 (ft³)
